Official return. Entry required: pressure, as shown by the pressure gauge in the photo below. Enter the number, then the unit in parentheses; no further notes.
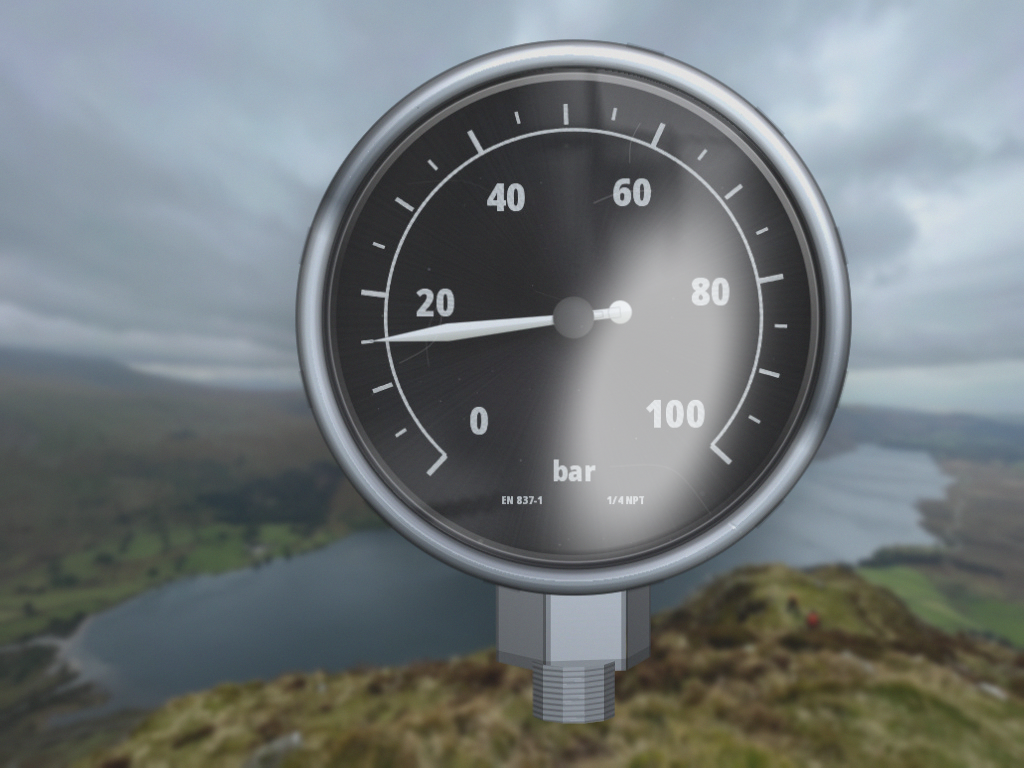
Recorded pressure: 15 (bar)
